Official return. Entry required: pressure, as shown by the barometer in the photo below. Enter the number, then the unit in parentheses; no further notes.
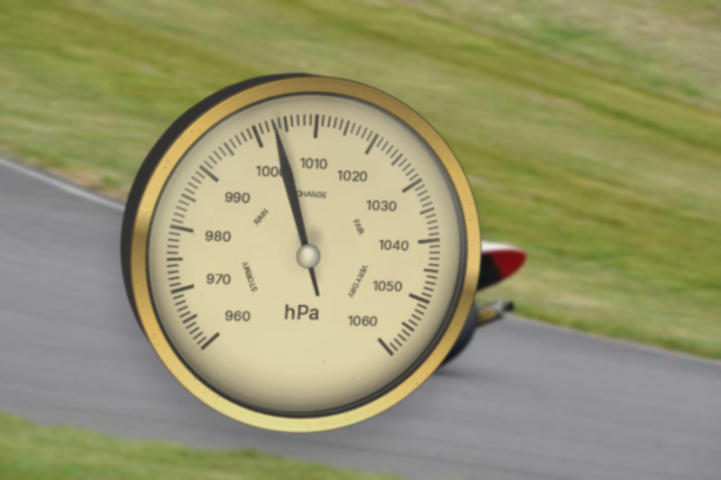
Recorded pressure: 1003 (hPa)
